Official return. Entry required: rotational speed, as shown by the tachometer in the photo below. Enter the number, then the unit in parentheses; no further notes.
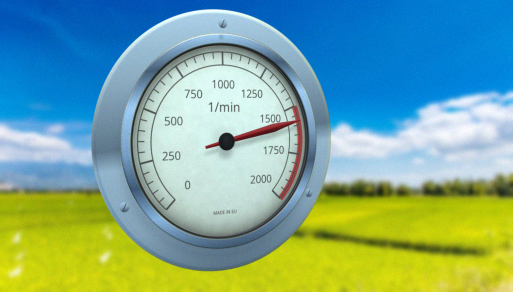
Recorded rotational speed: 1575 (rpm)
